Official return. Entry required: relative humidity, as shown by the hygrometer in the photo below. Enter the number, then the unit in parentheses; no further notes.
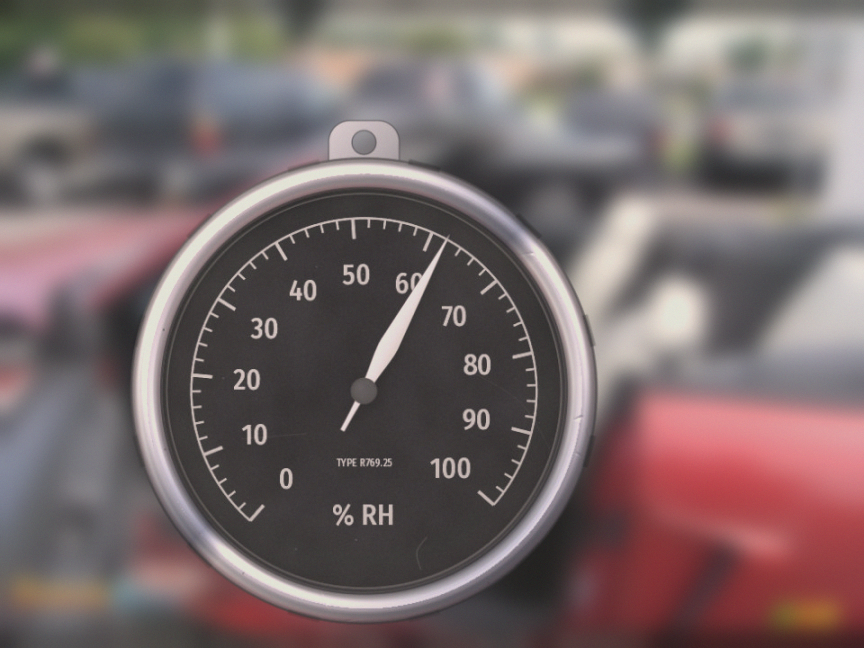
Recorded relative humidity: 62 (%)
